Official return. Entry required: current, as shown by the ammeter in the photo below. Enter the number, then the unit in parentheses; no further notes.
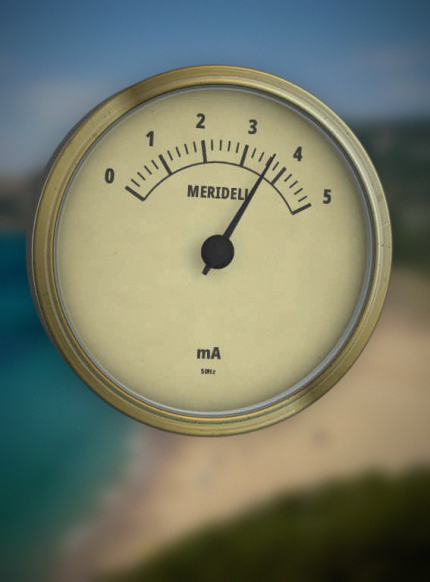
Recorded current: 3.6 (mA)
